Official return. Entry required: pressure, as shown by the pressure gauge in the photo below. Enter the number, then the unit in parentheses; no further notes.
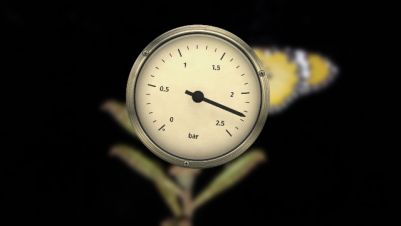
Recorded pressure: 2.25 (bar)
